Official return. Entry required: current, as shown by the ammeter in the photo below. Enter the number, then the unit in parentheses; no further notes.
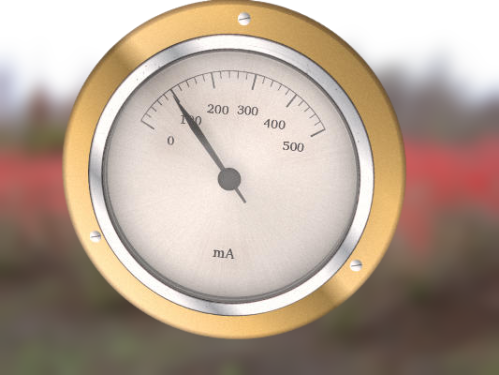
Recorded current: 100 (mA)
